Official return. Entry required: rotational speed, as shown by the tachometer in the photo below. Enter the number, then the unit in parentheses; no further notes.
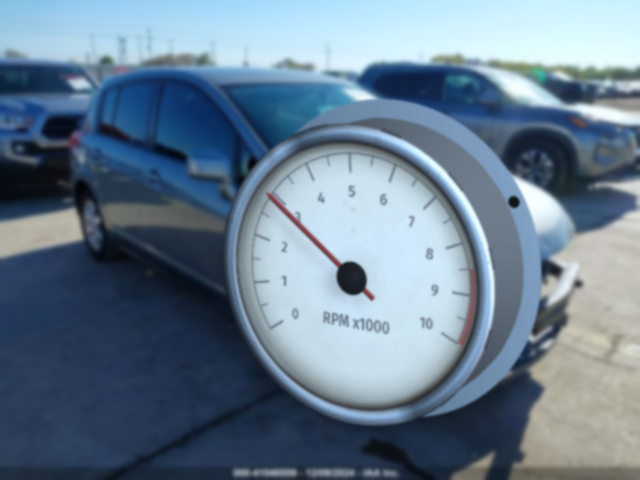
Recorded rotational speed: 3000 (rpm)
